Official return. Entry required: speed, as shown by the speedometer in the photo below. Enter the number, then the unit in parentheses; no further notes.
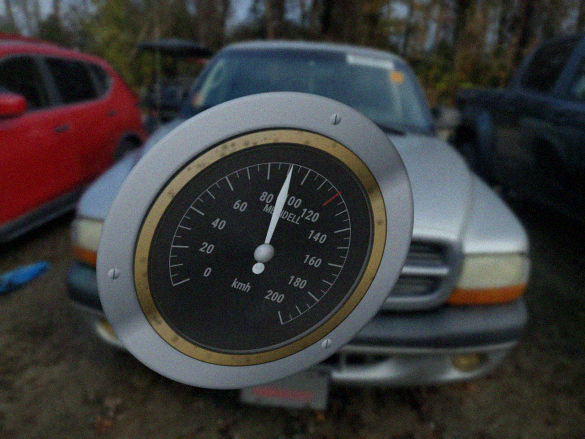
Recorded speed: 90 (km/h)
